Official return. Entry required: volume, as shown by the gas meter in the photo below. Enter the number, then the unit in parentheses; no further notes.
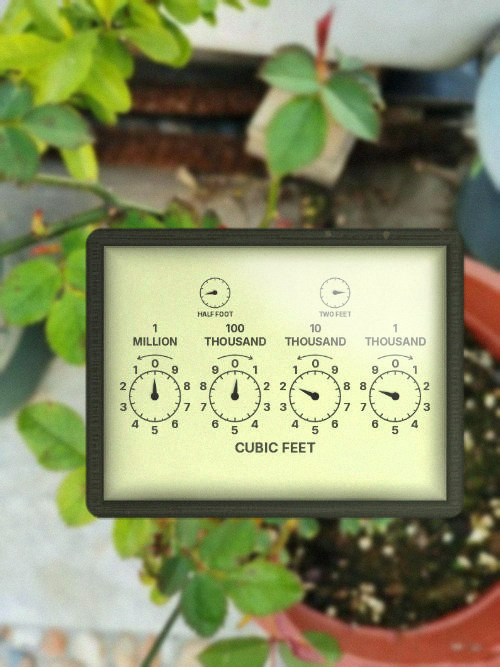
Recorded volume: 1800 (ft³)
